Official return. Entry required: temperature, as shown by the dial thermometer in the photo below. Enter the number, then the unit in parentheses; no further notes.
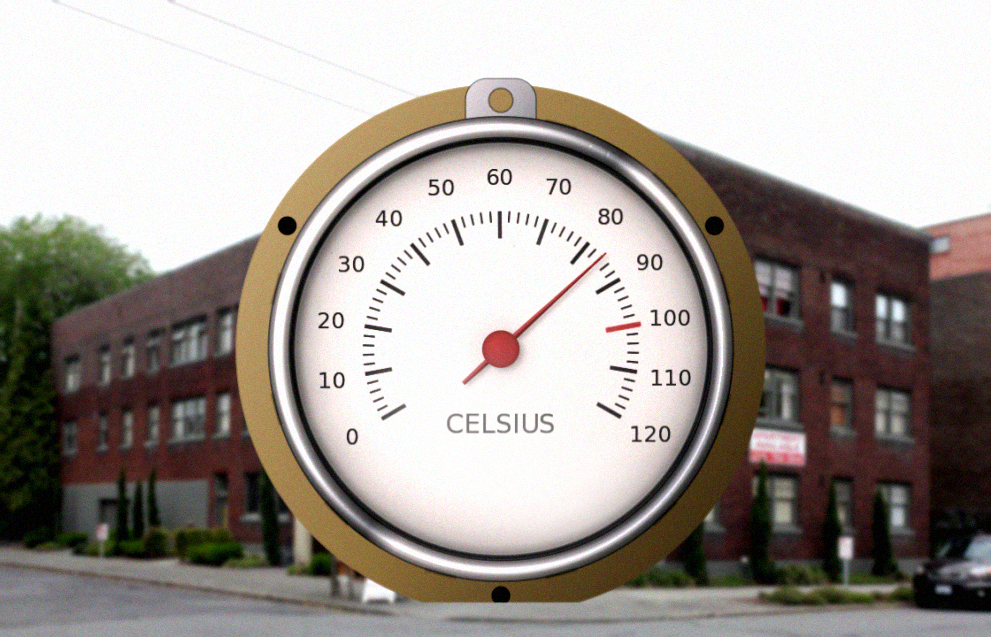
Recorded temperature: 84 (°C)
